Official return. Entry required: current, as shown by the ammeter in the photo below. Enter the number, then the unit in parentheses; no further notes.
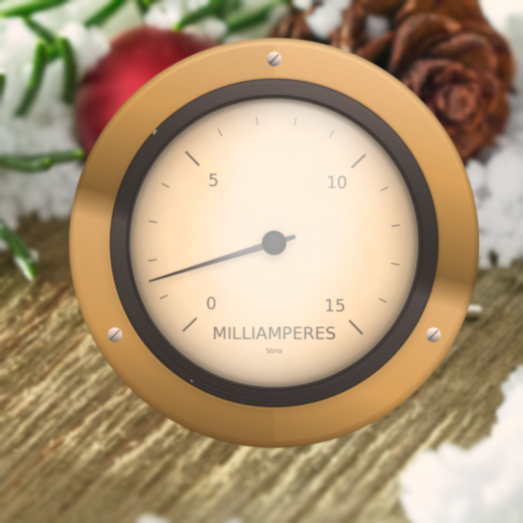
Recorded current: 1.5 (mA)
